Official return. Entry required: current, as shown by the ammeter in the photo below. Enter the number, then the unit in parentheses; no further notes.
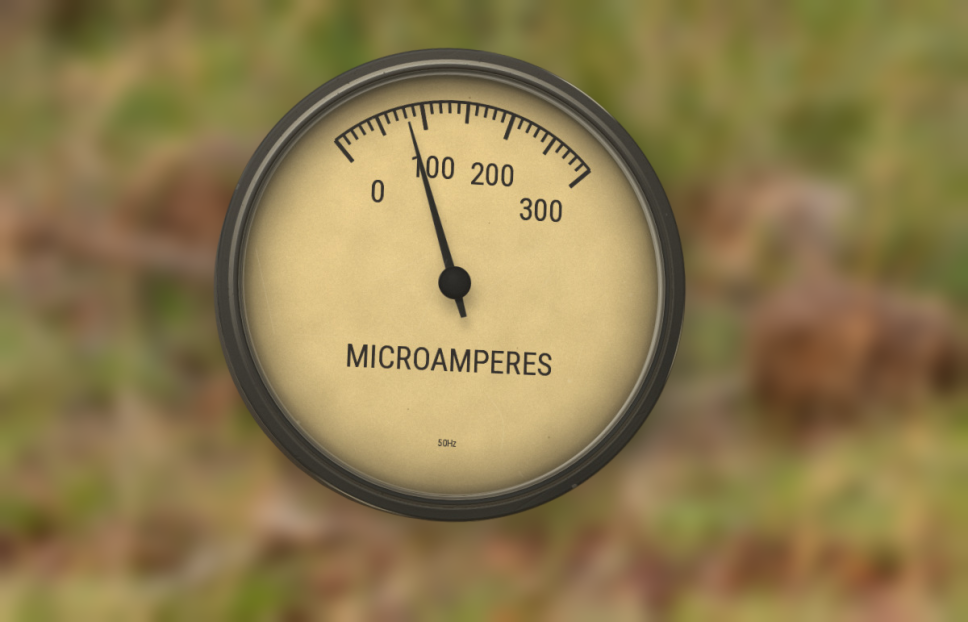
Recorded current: 80 (µA)
